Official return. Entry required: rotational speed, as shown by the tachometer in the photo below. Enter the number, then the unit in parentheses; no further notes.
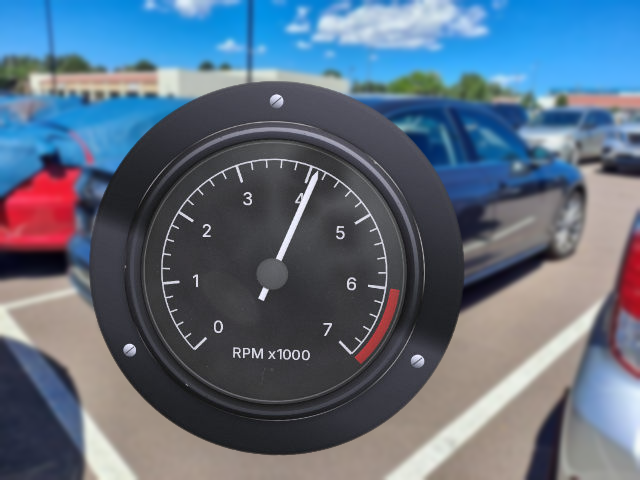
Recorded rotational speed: 4100 (rpm)
